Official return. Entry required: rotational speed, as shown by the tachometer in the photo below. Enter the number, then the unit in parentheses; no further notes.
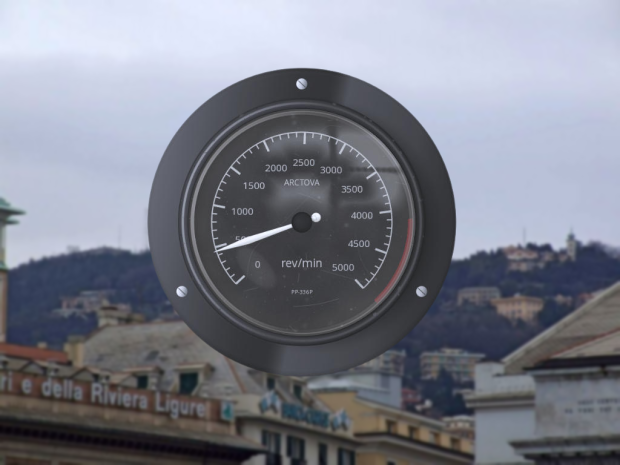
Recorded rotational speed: 450 (rpm)
